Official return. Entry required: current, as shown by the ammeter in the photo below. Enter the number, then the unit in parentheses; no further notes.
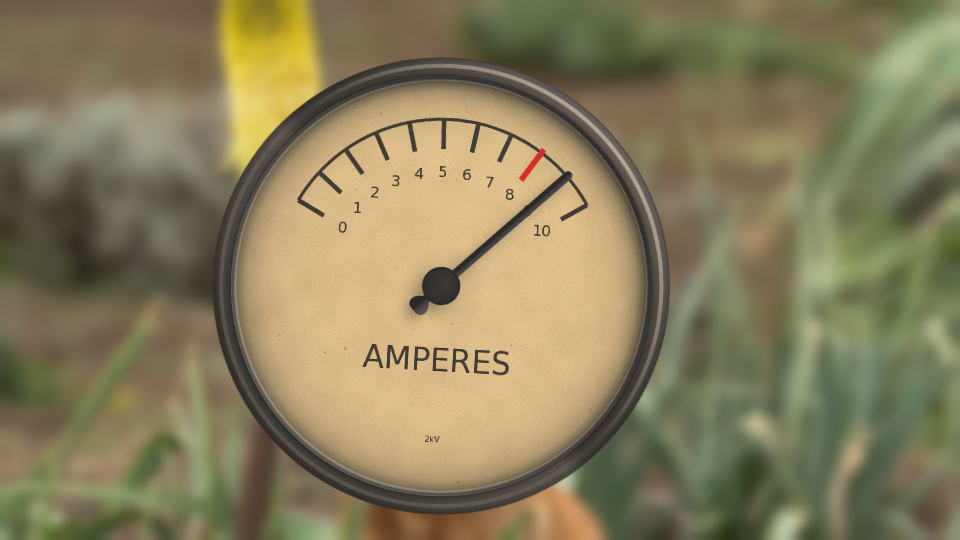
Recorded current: 9 (A)
